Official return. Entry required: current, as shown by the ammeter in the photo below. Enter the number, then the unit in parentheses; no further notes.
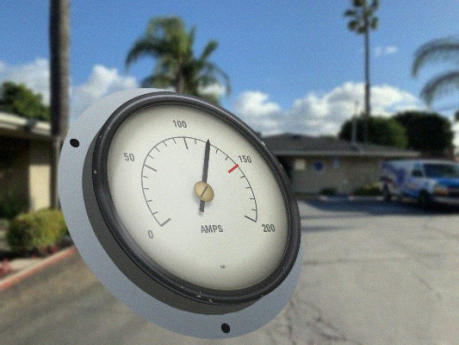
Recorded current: 120 (A)
